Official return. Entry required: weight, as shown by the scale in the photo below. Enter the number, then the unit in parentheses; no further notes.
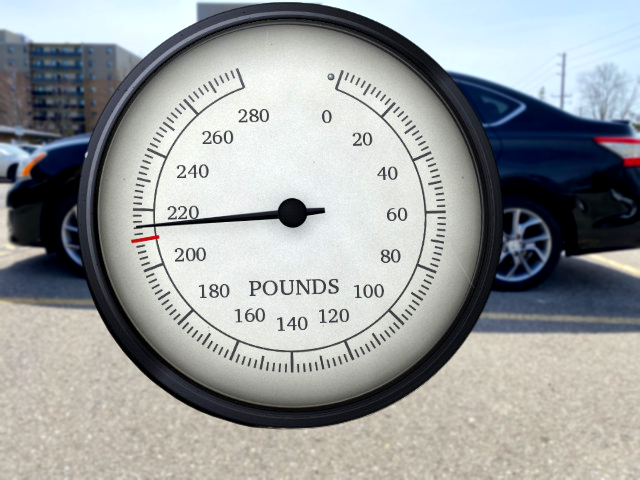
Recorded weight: 214 (lb)
